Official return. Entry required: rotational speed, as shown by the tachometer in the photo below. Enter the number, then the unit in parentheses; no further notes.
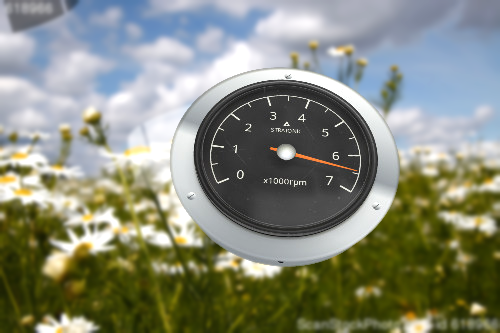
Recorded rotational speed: 6500 (rpm)
